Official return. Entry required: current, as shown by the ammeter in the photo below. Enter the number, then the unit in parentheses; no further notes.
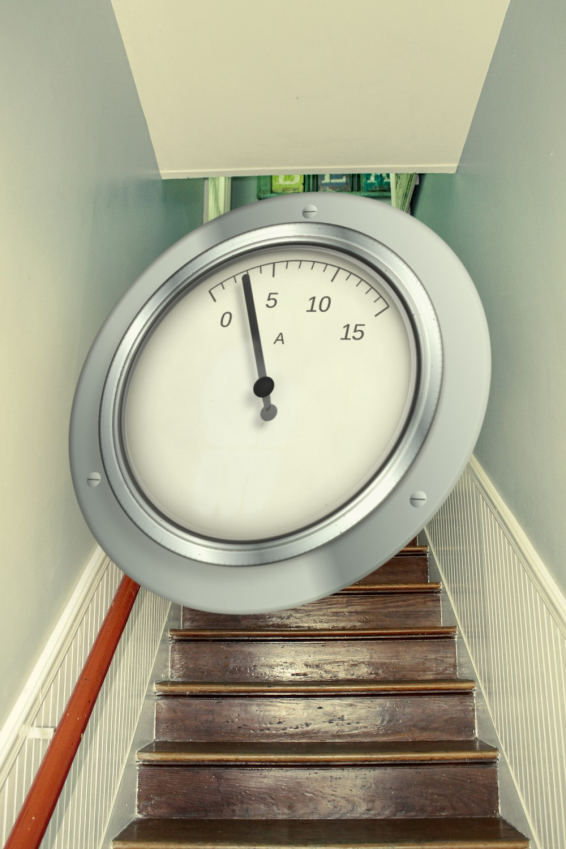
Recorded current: 3 (A)
